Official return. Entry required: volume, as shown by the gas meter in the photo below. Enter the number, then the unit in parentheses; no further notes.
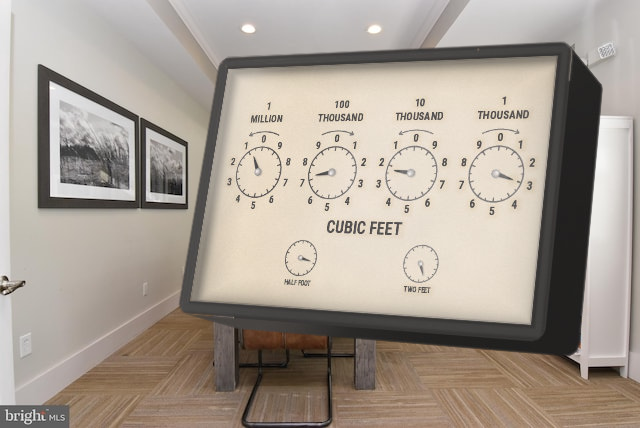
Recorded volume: 72300 (ft³)
